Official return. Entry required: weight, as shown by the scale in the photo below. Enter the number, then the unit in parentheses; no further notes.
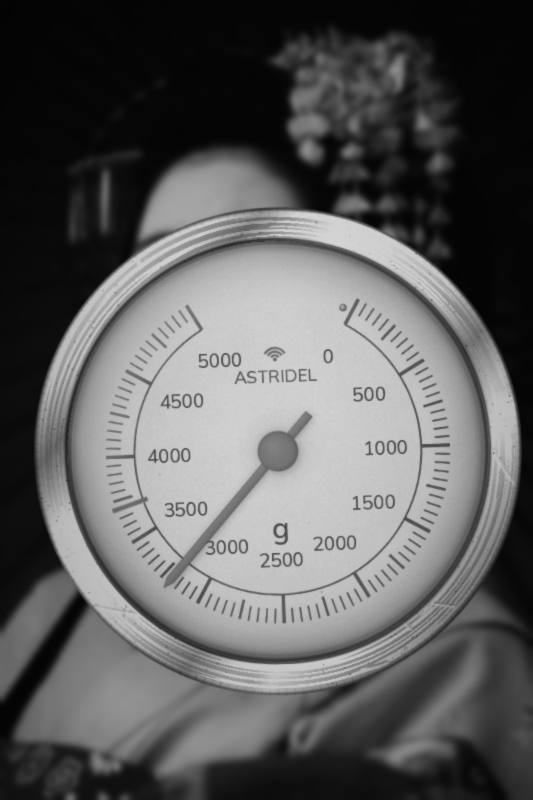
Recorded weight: 3200 (g)
